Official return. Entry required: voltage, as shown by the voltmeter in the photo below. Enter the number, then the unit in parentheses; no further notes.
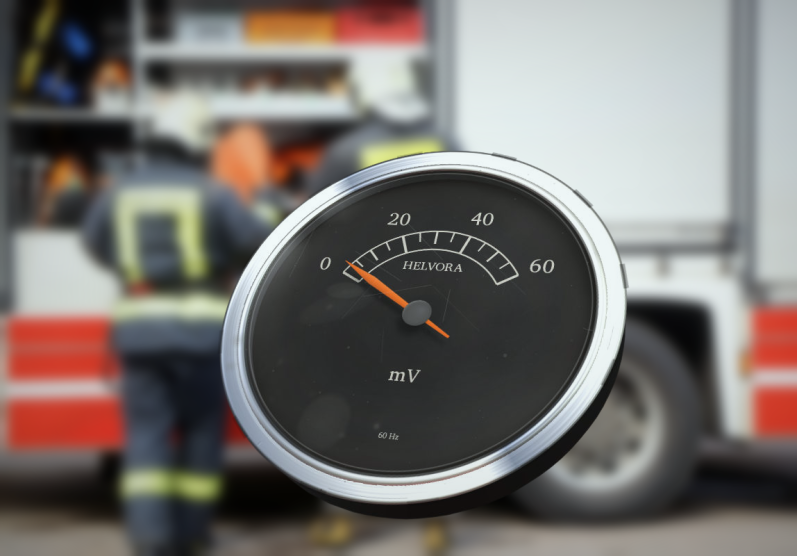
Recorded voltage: 2.5 (mV)
